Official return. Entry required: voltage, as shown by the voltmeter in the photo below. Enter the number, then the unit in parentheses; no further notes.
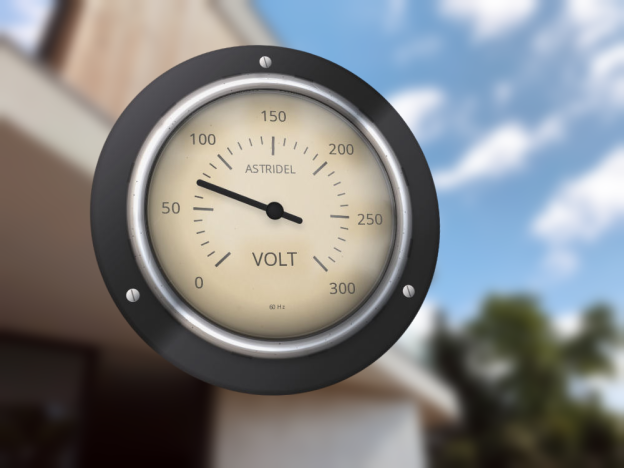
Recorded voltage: 70 (V)
